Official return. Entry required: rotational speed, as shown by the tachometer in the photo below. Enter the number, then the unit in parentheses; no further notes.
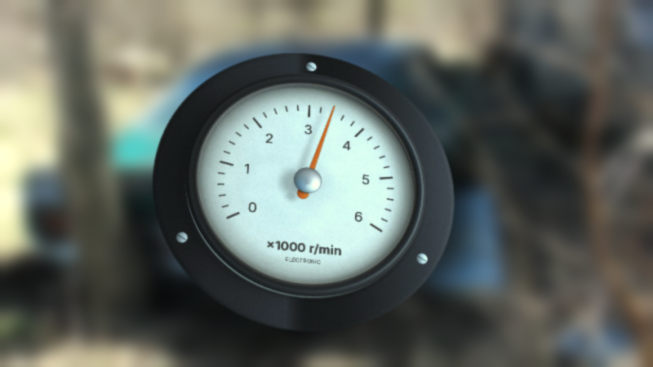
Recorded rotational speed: 3400 (rpm)
